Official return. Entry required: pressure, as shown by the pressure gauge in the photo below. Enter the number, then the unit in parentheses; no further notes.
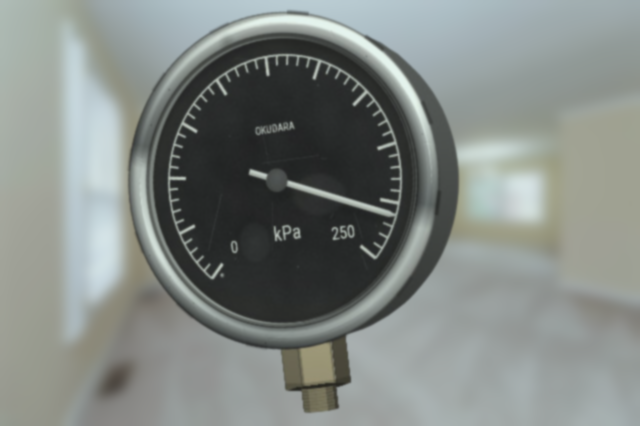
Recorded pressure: 230 (kPa)
